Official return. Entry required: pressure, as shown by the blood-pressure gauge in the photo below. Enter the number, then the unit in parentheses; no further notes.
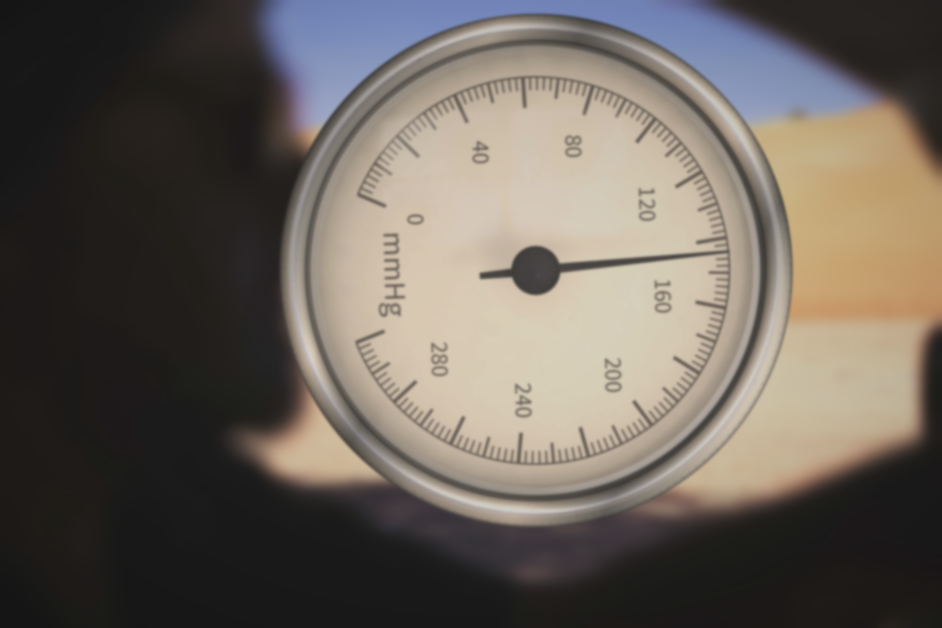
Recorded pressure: 144 (mmHg)
